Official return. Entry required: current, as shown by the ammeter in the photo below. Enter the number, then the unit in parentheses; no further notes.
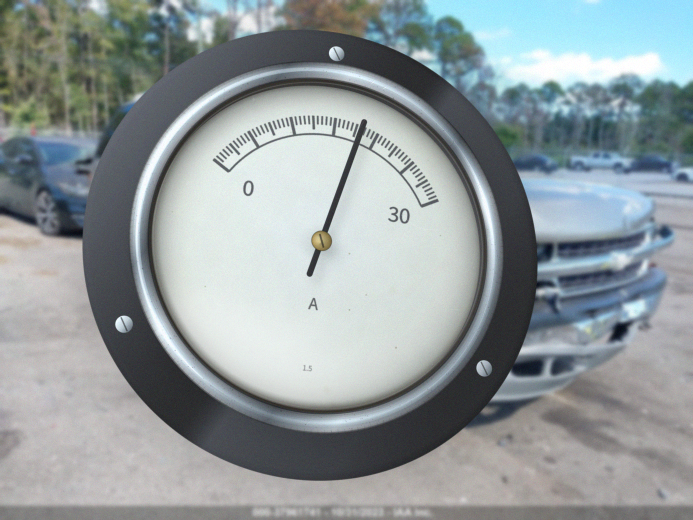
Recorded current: 18 (A)
